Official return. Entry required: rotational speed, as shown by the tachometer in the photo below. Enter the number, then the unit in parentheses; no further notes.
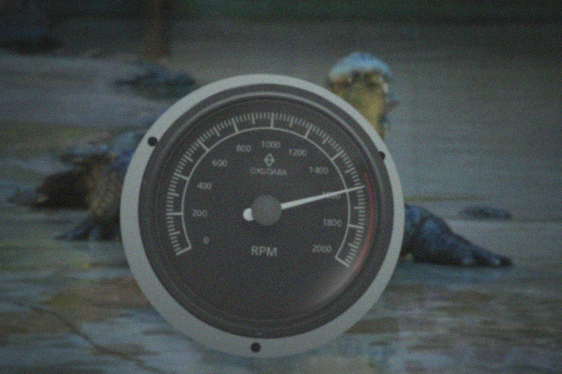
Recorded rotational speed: 1600 (rpm)
